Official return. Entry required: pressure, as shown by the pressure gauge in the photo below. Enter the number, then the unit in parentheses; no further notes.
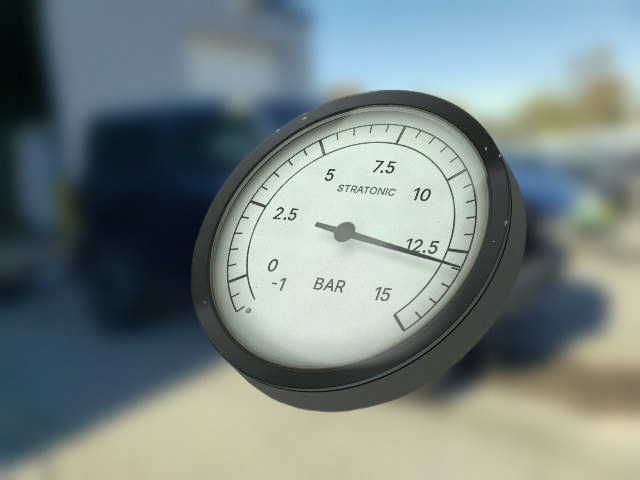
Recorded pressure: 13 (bar)
